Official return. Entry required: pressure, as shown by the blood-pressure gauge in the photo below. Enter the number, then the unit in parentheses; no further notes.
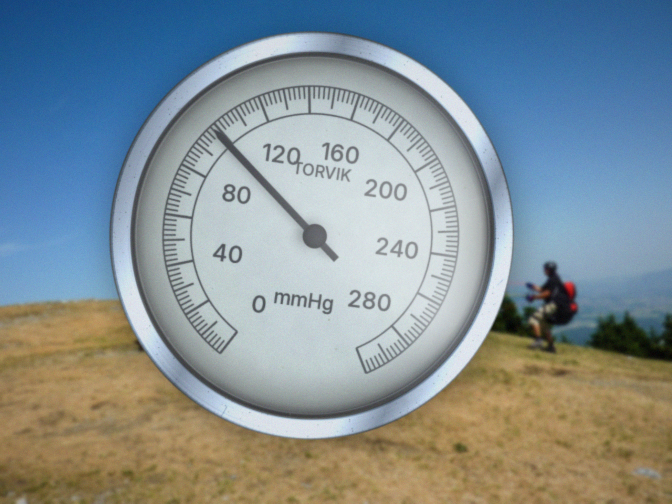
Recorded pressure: 98 (mmHg)
